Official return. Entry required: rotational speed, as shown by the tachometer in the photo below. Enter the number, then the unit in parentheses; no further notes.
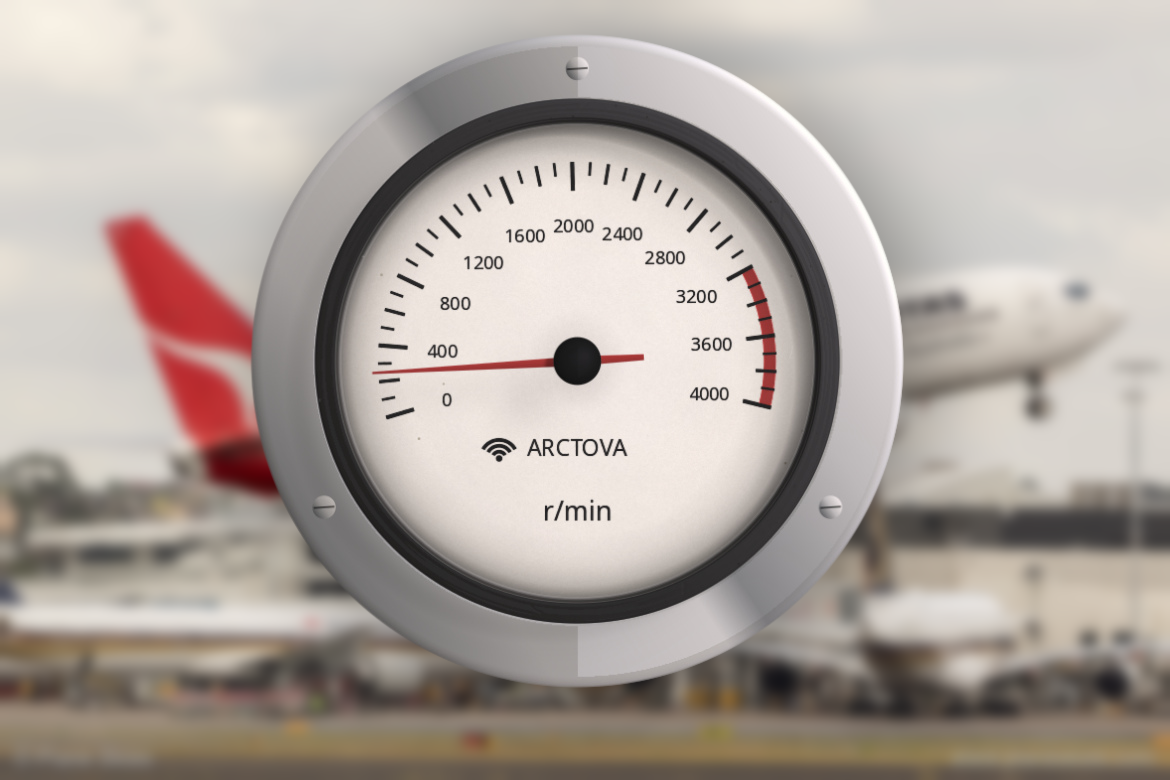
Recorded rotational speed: 250 (rpm)
